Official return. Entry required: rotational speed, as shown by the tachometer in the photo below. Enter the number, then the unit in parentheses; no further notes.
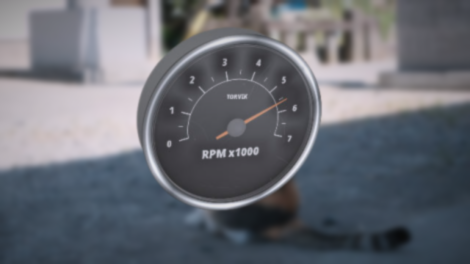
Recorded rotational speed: 5500 (rpm)
